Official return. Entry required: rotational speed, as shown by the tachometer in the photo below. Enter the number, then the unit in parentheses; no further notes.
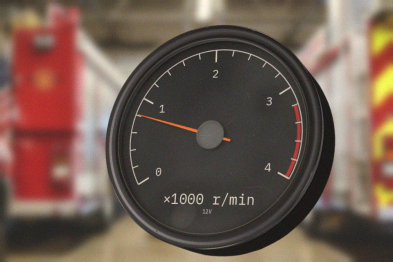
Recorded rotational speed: 800 (rpm)
